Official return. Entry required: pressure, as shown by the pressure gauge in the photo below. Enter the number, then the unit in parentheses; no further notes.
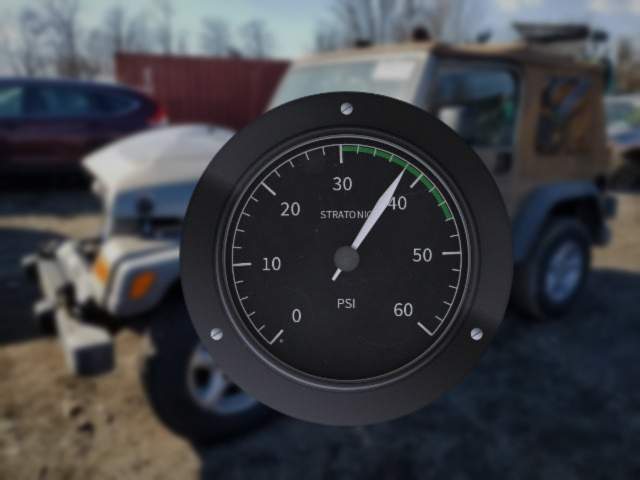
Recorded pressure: 38 (psi)
